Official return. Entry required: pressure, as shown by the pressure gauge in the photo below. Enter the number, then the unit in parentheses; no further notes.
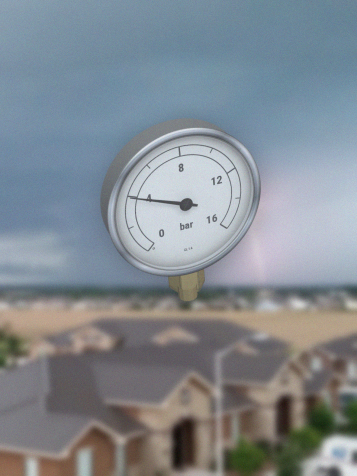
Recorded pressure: 4 (bar)
